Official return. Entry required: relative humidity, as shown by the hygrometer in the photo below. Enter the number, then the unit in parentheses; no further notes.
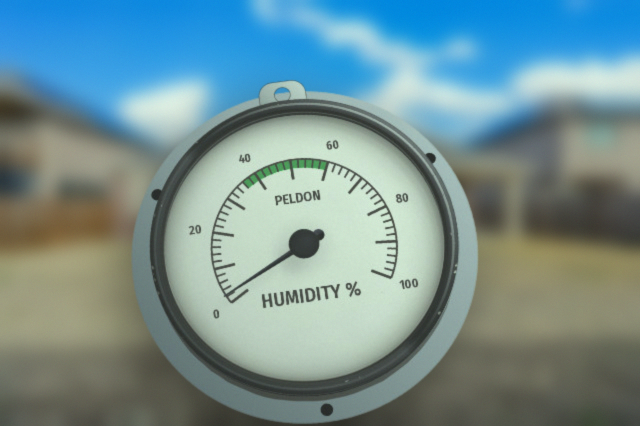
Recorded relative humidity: 2 (%)
